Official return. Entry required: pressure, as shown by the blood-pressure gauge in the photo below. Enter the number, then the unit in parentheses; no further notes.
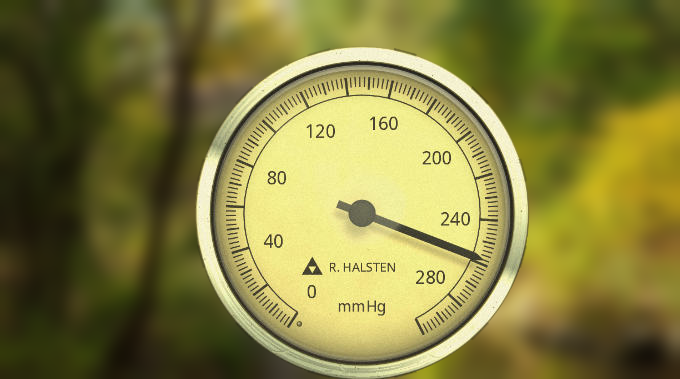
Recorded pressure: 258 (mmHg)
